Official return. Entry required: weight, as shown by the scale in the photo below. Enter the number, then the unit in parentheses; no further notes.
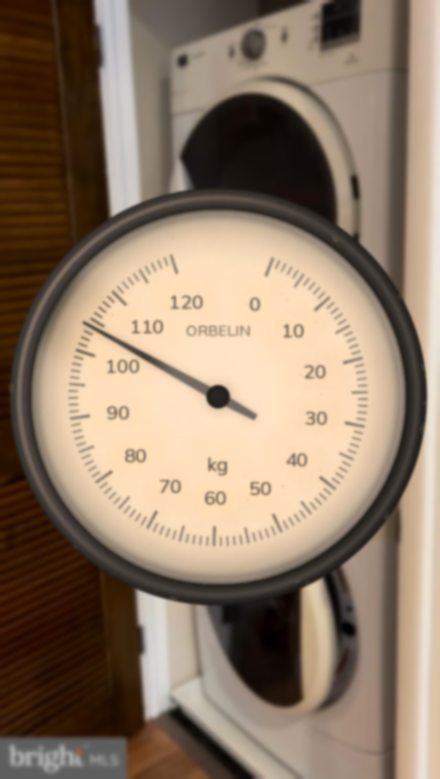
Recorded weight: 104 (kg)
